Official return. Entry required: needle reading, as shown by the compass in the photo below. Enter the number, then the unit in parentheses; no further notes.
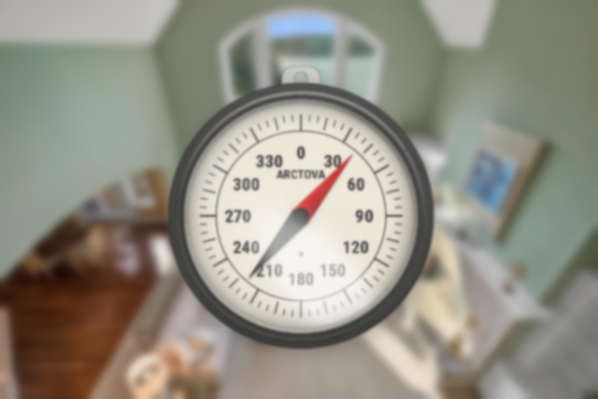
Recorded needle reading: 40 (°)
